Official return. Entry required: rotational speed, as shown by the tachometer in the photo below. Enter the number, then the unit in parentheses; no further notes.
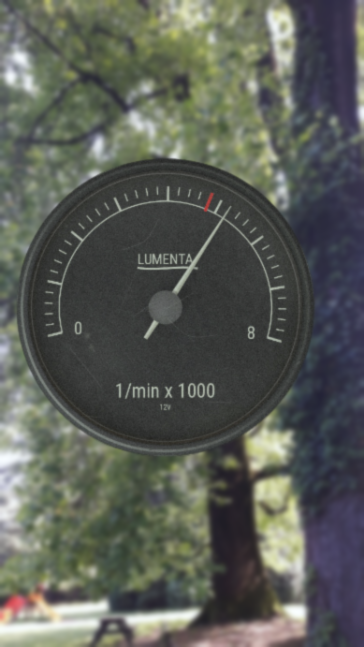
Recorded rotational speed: 5200 (rpm)
